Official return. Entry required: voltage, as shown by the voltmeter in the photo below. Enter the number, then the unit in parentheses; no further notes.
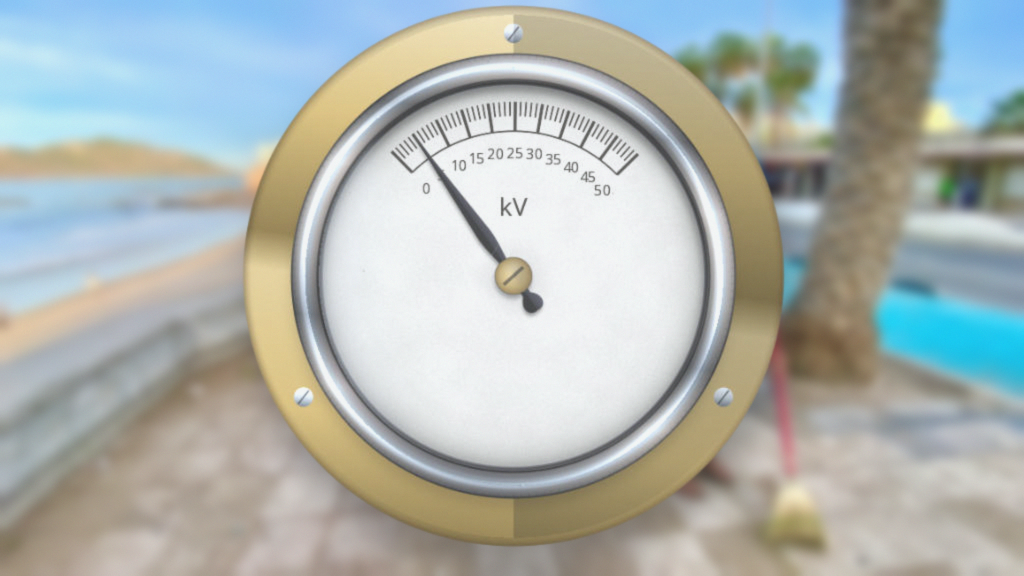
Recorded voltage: 5 (kV)
